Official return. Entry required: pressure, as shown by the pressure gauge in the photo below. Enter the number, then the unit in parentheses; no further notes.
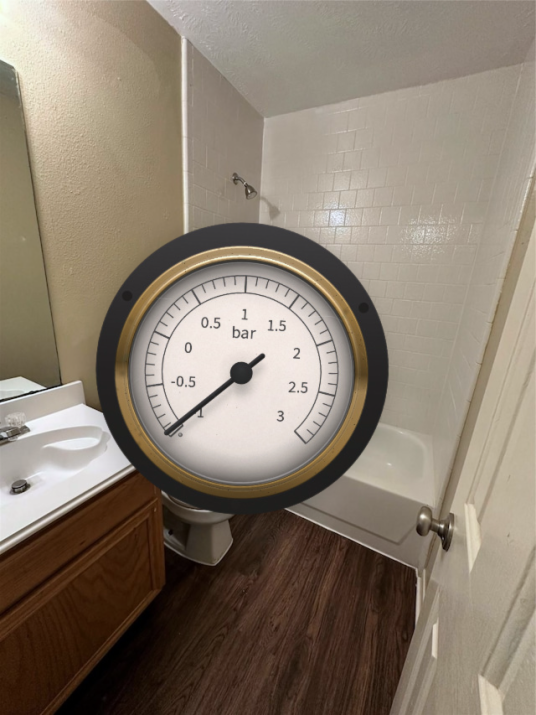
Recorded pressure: -0.95 (bar)
